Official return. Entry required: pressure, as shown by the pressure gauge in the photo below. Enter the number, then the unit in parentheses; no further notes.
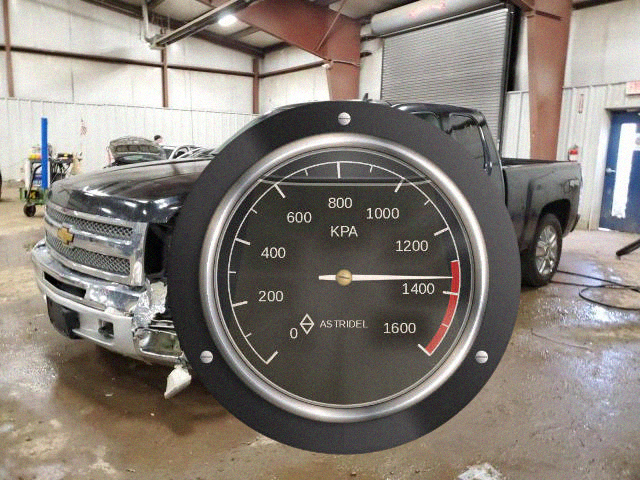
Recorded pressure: 1350 (kPa)
